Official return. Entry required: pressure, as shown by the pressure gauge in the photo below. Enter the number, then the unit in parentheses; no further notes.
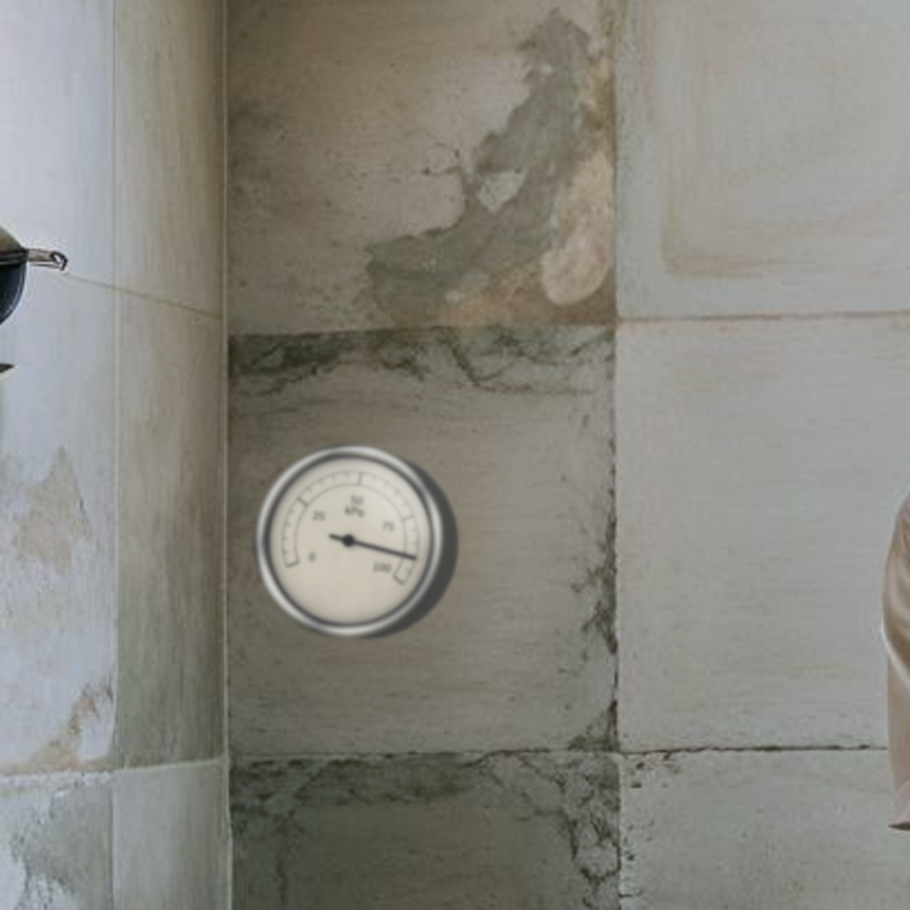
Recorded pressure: 90 (kPa)
